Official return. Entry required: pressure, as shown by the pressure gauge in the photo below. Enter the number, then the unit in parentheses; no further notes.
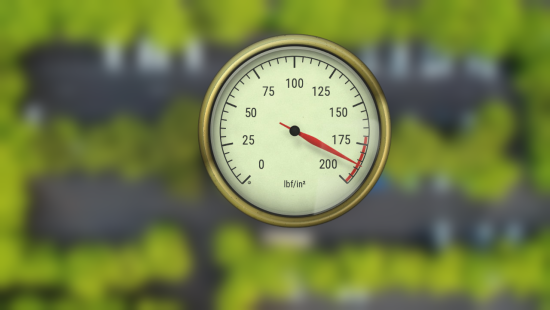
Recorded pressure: 187.5 (psi)
